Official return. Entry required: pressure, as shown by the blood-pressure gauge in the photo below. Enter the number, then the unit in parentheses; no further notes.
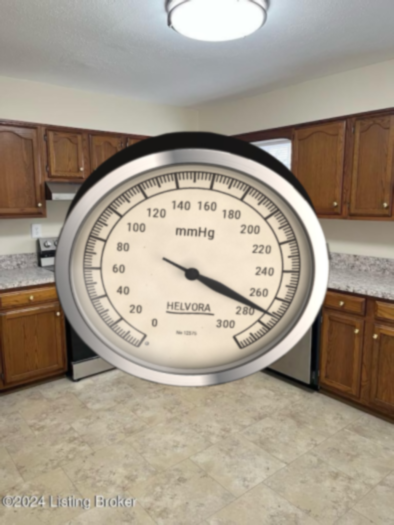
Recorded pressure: 270 (mmHg)
